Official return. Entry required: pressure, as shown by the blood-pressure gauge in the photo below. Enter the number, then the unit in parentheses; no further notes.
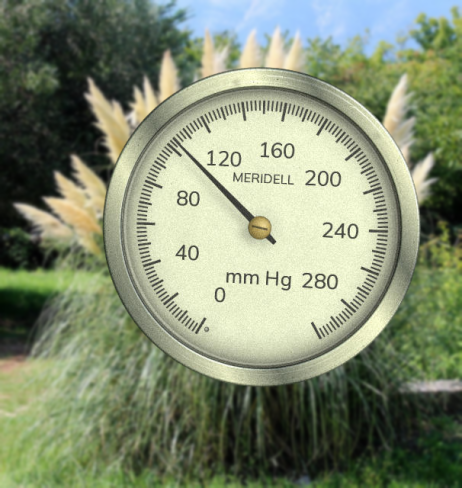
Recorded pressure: 104 (mmHg)
